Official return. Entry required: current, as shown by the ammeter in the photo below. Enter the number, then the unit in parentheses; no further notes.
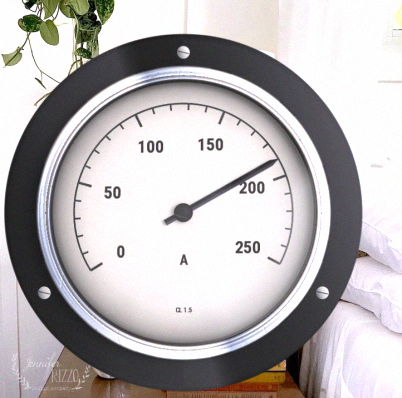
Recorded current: 190 (A)
